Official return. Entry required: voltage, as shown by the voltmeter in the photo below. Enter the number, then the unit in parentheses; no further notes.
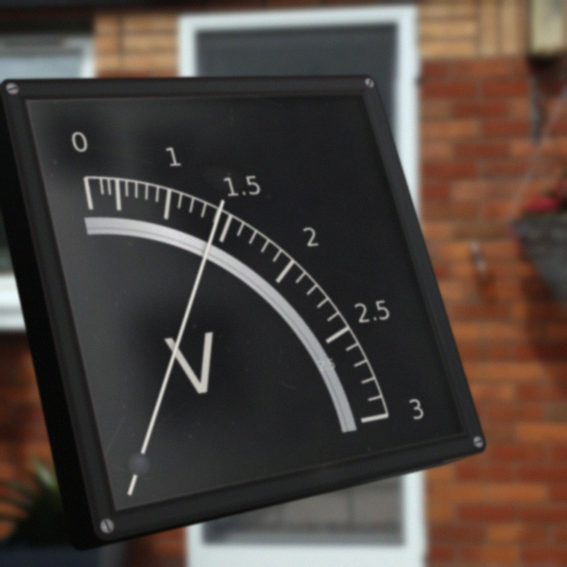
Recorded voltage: 1.4 (V)
